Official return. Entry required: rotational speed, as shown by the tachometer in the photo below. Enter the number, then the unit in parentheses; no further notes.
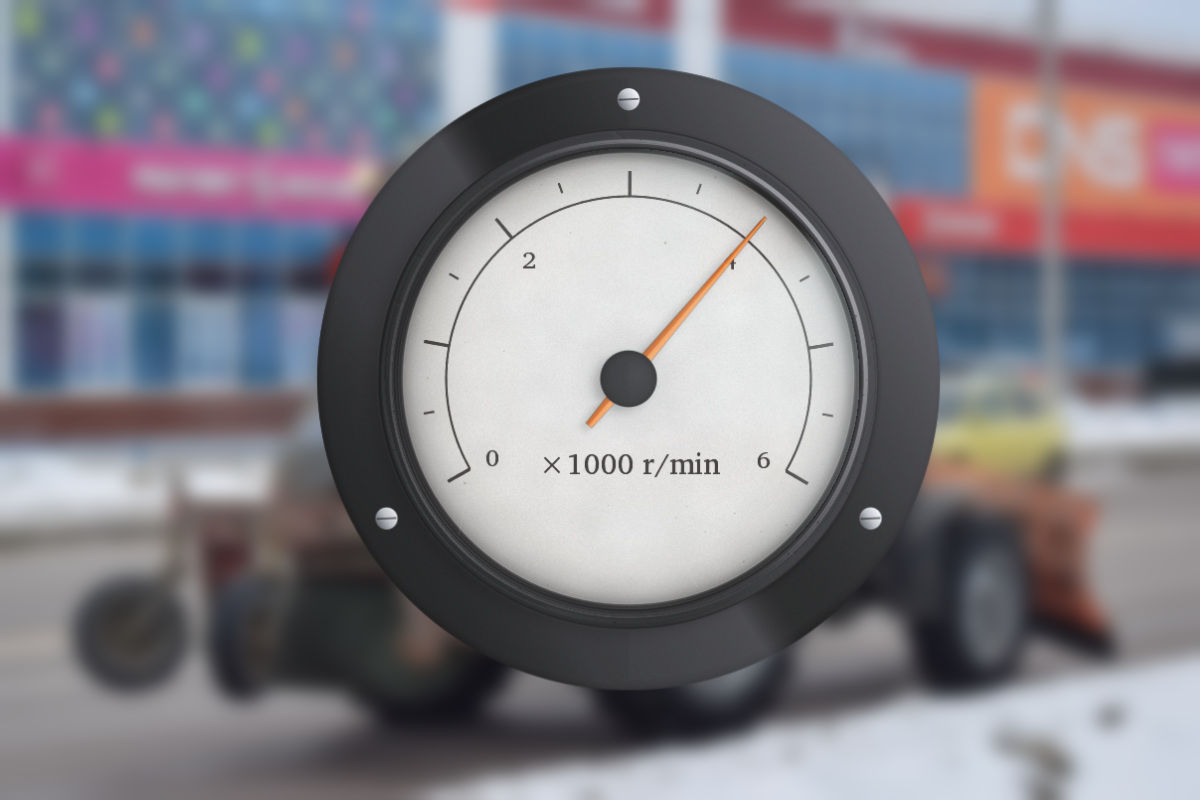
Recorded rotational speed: 4000 (rpm)
